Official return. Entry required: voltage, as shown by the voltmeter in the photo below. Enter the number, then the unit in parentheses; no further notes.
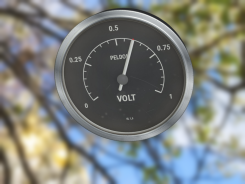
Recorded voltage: 0.6 (V)
